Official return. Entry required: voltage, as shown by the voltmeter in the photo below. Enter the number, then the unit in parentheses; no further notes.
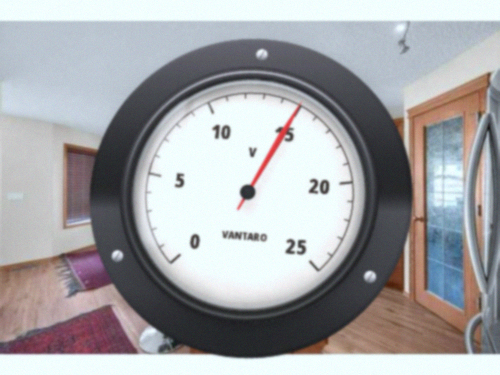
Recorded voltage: 15 (V)
